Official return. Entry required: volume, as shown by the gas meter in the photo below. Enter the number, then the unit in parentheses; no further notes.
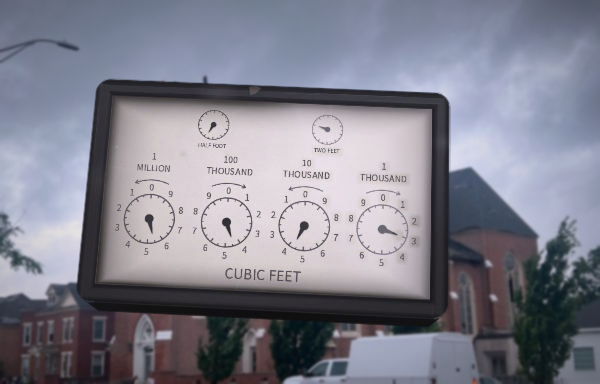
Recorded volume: 544300 (ft³)
